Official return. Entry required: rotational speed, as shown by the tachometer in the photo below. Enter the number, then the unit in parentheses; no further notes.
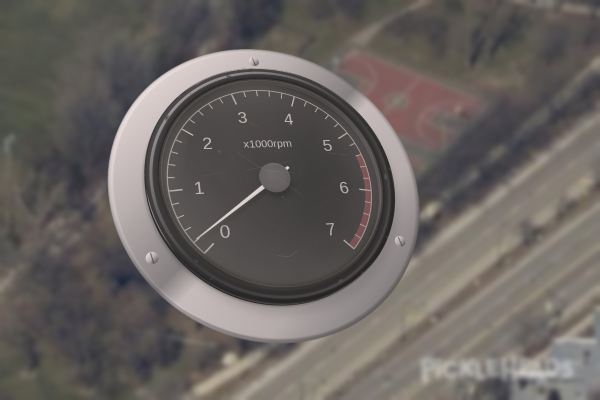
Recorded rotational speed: 200 (rpm)
